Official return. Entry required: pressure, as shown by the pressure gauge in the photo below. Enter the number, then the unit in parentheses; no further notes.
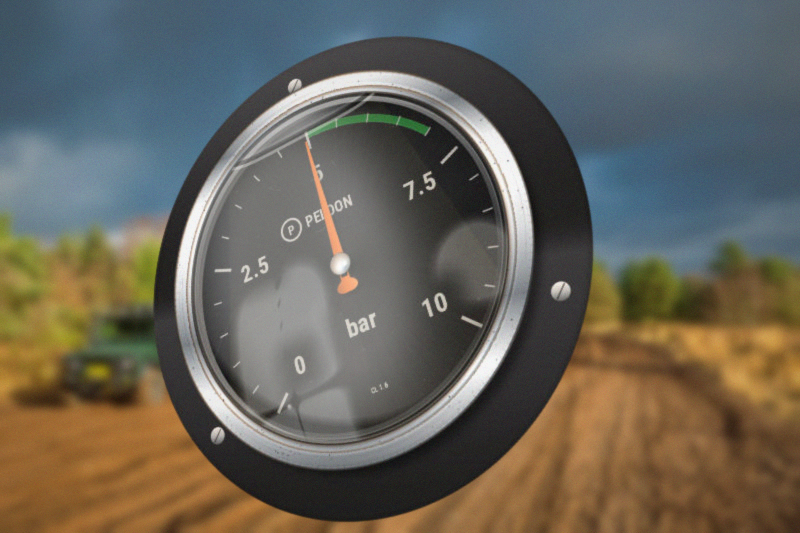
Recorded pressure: 5 (bar)
